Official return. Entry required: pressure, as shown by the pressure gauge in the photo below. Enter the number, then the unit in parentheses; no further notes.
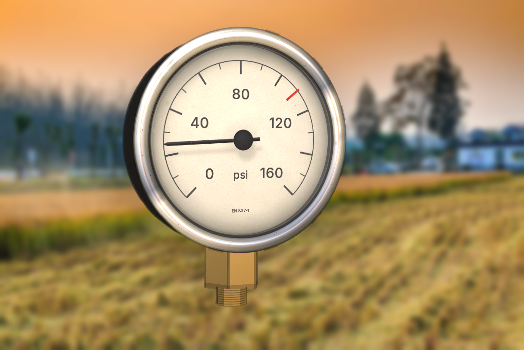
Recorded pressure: 25 (psi)
